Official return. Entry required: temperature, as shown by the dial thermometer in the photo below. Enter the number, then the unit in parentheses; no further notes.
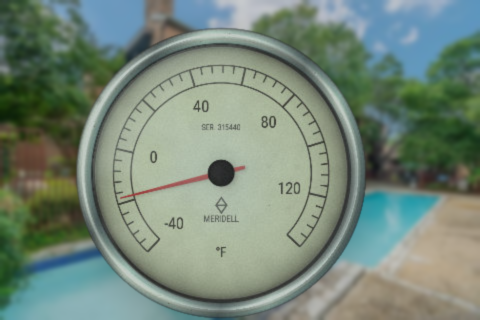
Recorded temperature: -18 (°F)
